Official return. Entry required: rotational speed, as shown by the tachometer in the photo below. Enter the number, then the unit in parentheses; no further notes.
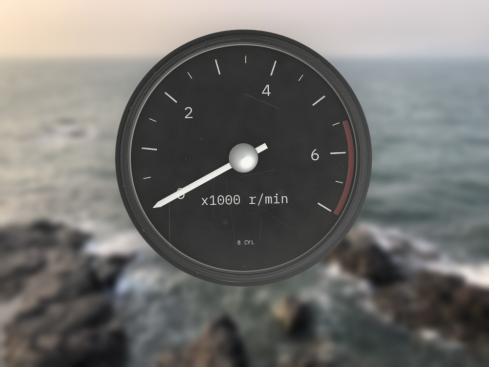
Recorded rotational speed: 0 (rpm)
